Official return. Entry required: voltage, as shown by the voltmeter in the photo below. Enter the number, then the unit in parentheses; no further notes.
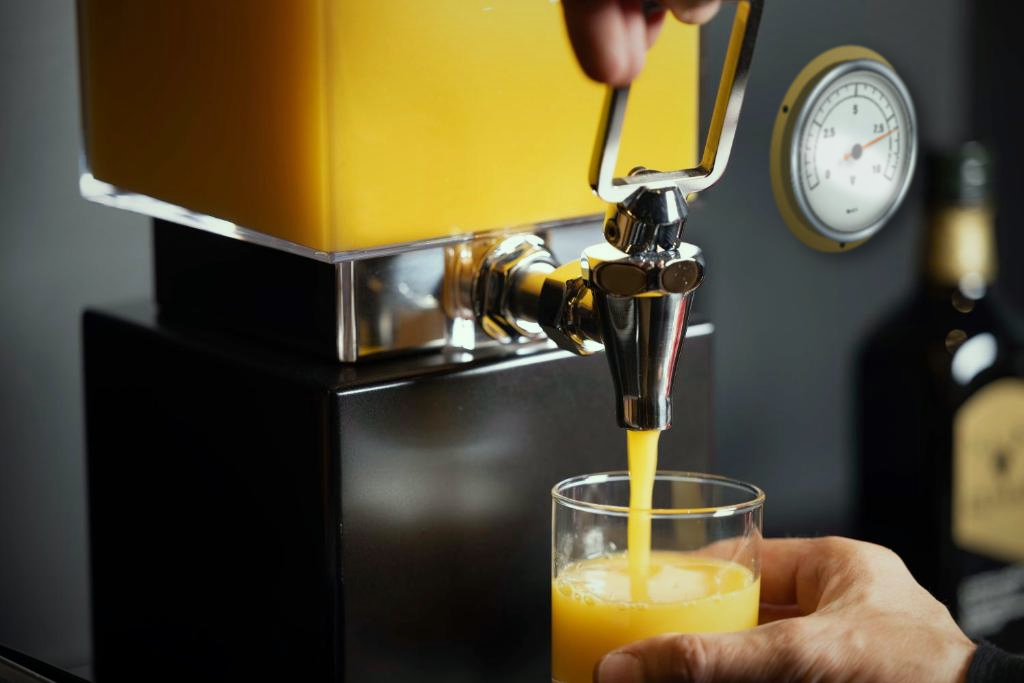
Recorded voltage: 8 (V)
